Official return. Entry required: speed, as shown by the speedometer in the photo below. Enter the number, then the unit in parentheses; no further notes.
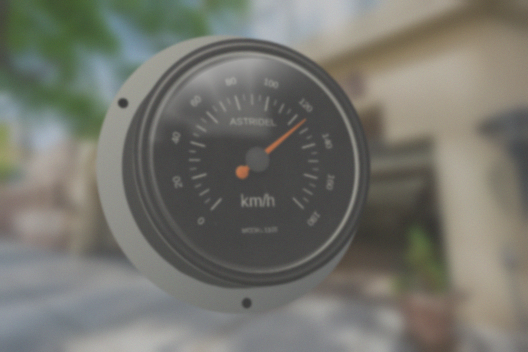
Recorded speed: 125 (km/h)
